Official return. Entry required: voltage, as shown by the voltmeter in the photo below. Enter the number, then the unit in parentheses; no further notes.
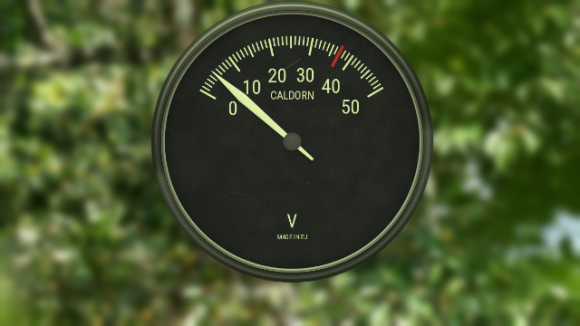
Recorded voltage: 5 (V)
